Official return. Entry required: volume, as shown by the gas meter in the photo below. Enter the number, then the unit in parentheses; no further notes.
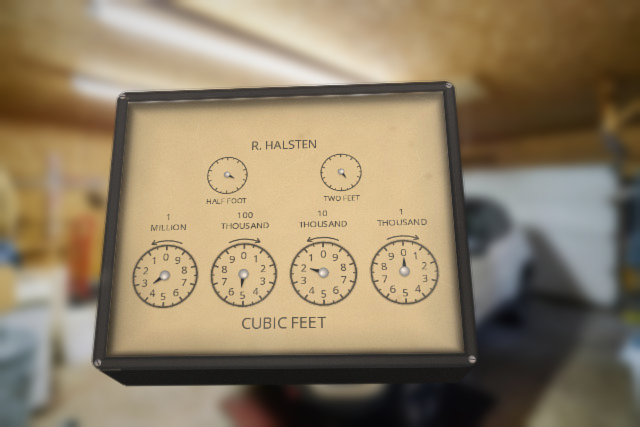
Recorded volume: 352000 (ft³)
